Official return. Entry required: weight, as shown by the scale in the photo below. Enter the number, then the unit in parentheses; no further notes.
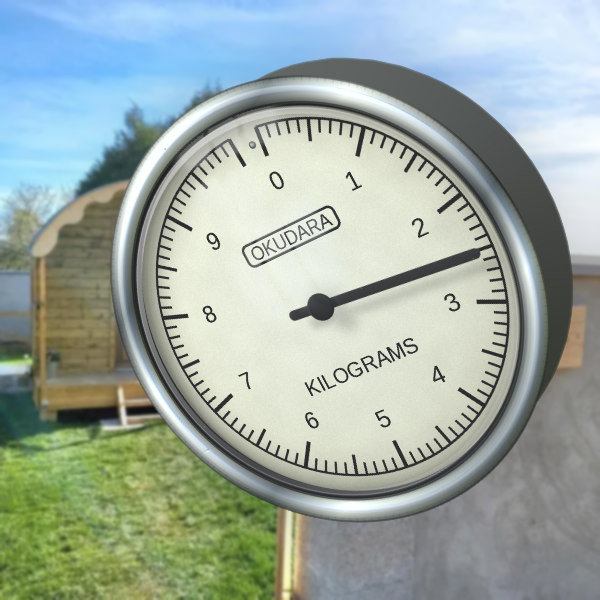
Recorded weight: 2.5 (kg)
